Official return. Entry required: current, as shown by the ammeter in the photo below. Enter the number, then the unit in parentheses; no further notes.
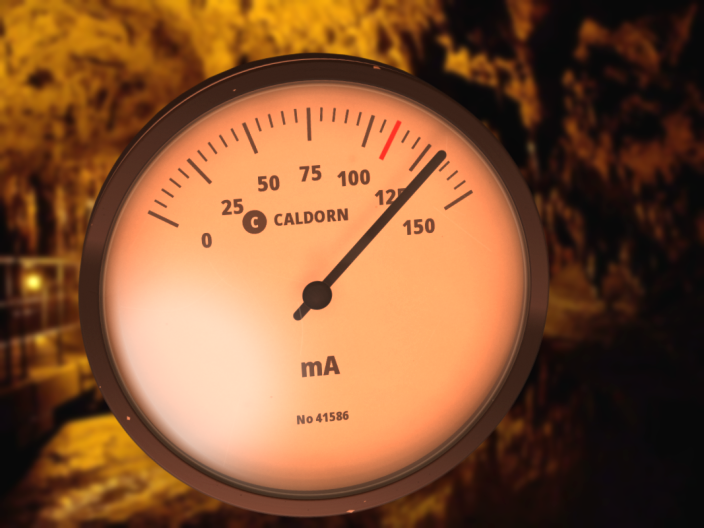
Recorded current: 130 (mA)
